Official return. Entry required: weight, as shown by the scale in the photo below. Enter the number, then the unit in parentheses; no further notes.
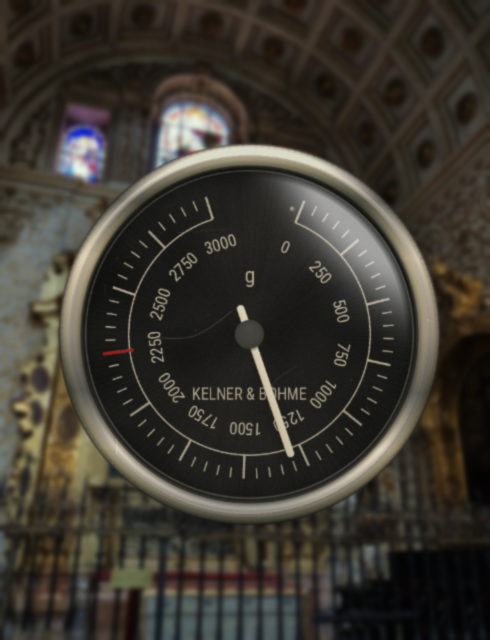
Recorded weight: 1300 (g)
